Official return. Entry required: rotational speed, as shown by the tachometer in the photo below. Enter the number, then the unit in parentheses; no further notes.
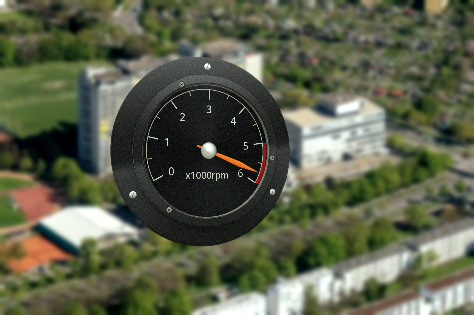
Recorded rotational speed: 5750 (rpm)
